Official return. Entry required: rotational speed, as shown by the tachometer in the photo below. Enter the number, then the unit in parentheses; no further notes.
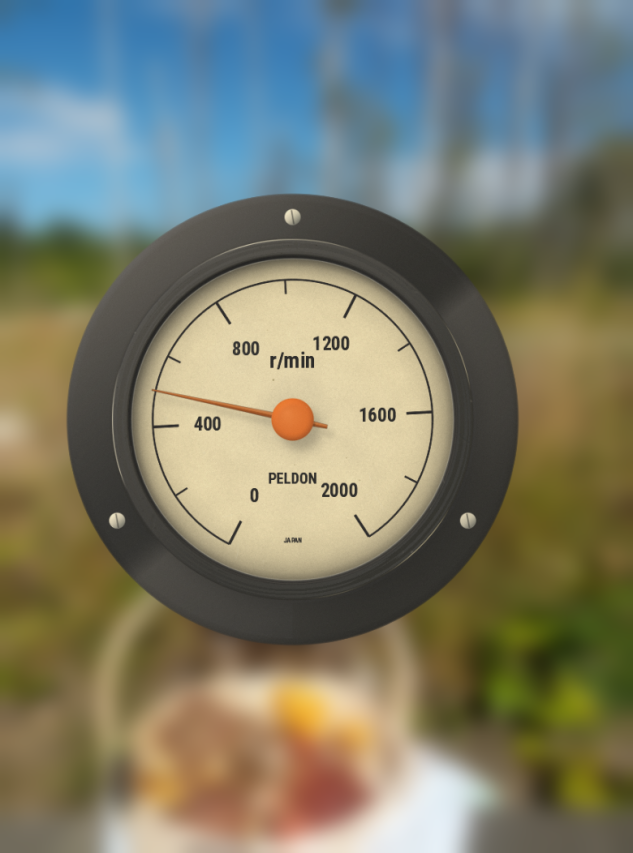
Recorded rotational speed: 500 (rpm)
